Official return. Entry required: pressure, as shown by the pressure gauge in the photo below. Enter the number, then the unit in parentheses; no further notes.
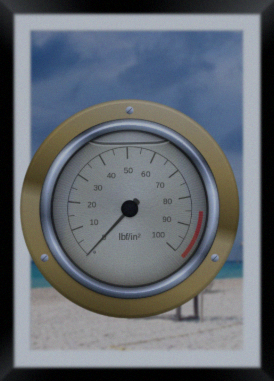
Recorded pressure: 0 (psi)
